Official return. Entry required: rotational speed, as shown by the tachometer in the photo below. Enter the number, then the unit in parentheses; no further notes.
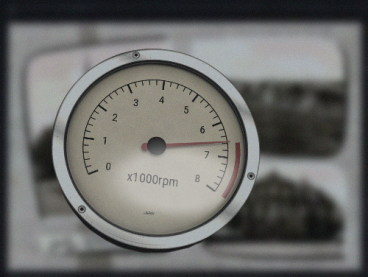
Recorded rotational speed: 6600 (rpm)
